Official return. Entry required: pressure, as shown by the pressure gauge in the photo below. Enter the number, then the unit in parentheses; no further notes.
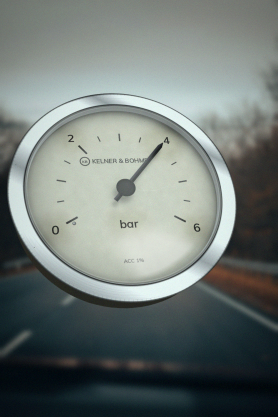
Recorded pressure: 4 (bar)
